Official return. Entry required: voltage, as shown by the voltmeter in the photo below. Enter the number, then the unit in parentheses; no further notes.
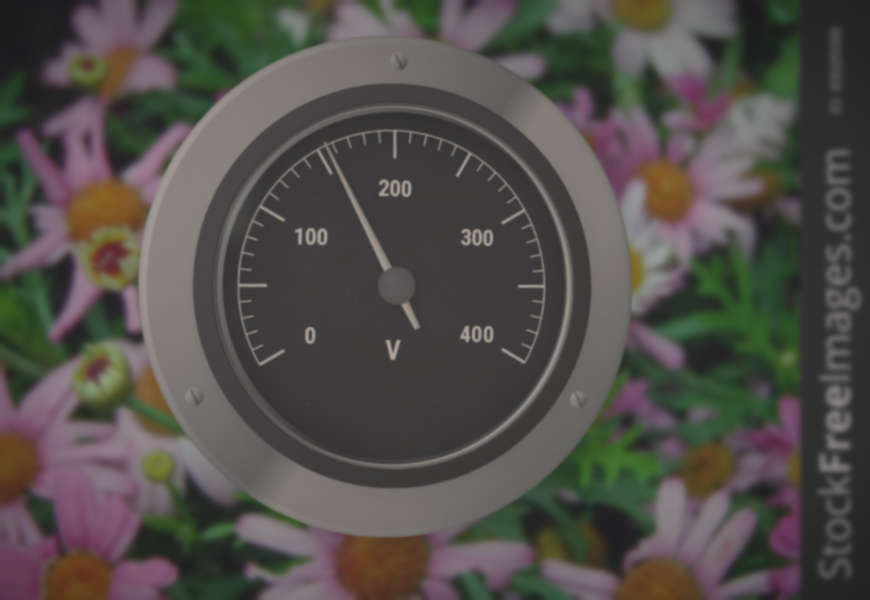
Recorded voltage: 155 (V)
